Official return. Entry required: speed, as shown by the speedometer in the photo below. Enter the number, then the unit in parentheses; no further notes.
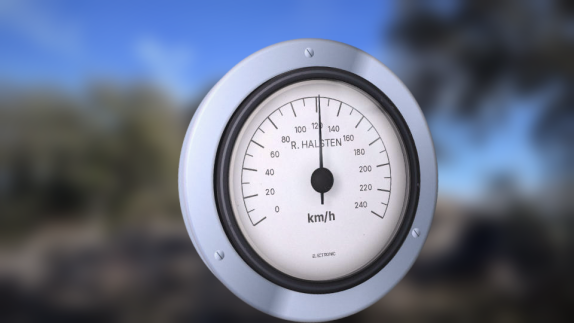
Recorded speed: 120 (km/h)
